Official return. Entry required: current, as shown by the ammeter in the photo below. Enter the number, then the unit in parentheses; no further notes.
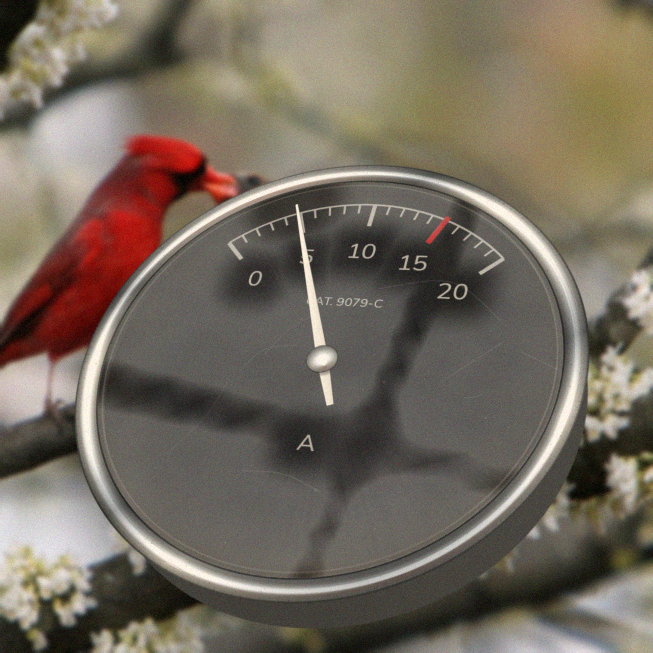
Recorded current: 5 (A)
